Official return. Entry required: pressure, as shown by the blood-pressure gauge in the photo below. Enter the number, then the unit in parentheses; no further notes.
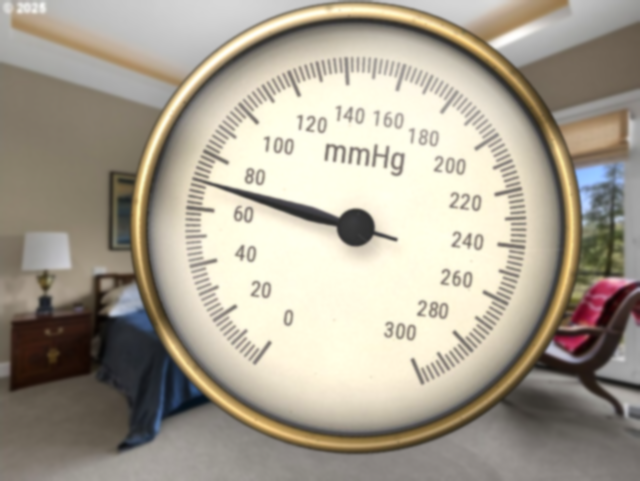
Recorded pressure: 70 (mmHg)
